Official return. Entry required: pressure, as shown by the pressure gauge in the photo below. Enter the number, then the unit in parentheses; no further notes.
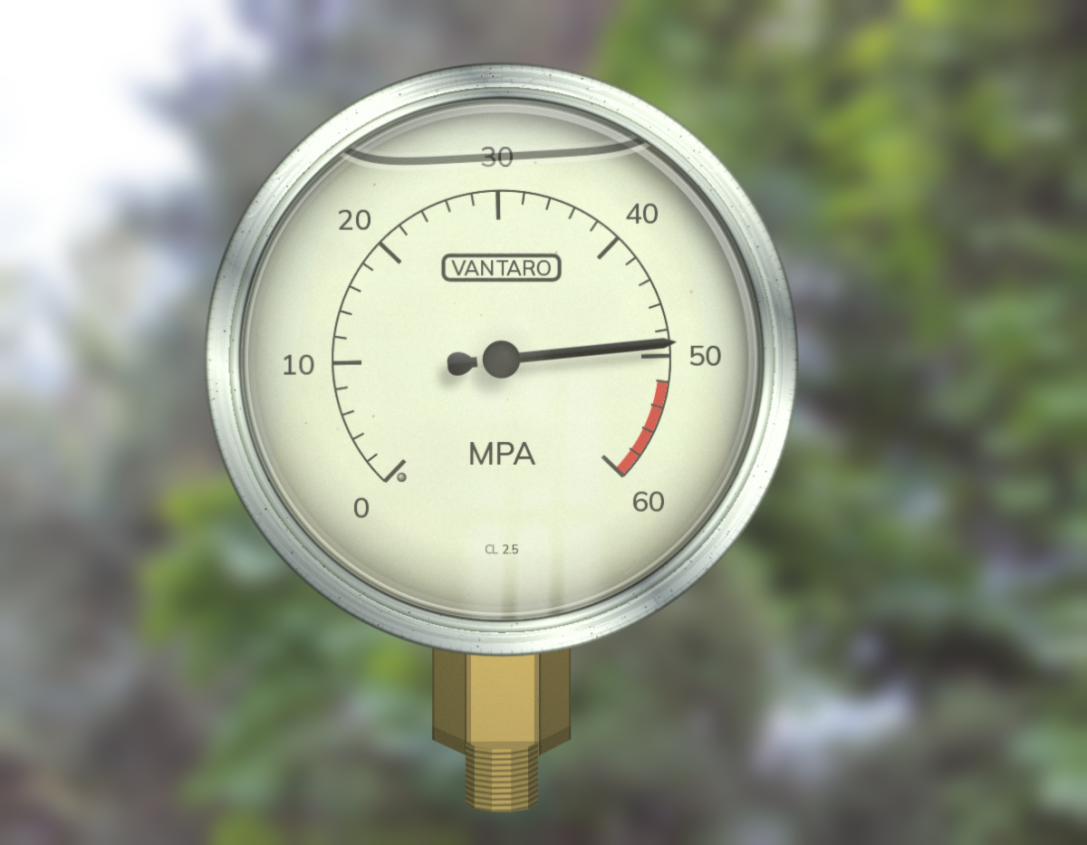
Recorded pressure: 49 (MPa)
